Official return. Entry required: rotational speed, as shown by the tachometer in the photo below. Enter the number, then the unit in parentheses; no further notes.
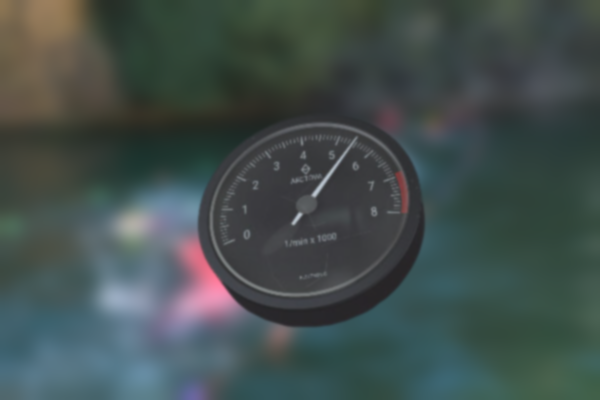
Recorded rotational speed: 5500 (rpm)
